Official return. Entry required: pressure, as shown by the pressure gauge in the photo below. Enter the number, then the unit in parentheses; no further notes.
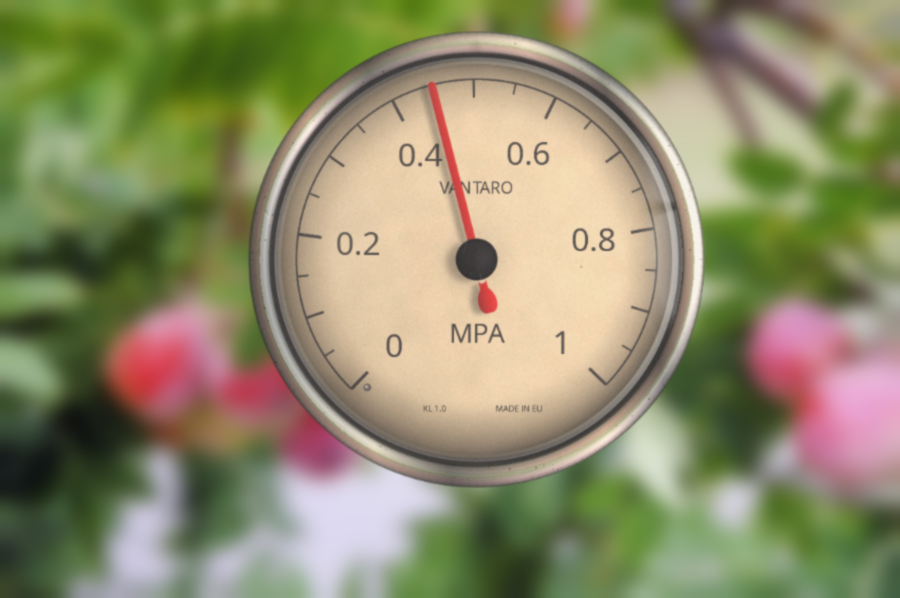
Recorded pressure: 0.45 (MPa)
